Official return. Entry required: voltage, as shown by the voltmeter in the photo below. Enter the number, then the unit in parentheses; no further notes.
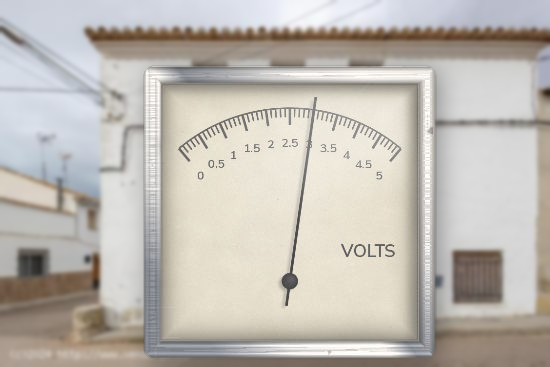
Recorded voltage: 3 (V)
